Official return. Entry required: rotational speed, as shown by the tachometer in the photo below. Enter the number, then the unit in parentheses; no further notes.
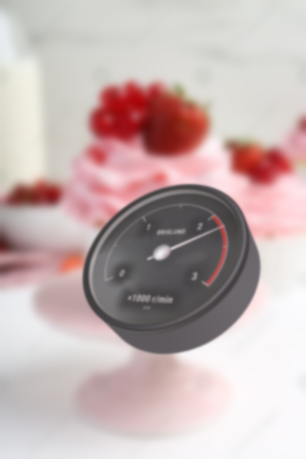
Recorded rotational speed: 2250 (rpm)
